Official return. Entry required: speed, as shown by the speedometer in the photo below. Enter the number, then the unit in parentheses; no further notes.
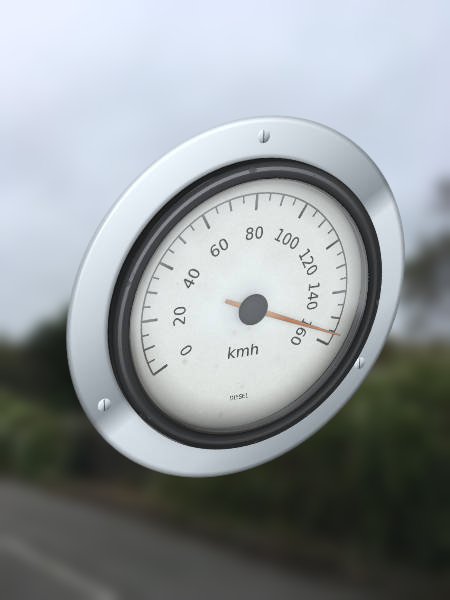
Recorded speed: 155 (km/h)
